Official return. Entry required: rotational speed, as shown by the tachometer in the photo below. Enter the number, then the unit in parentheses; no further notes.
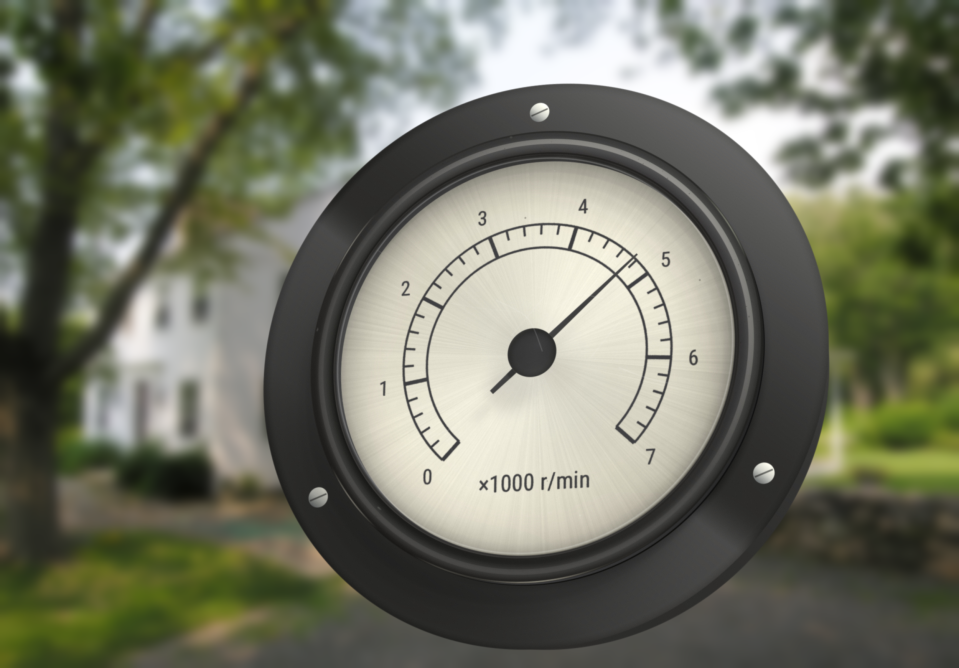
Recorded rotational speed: 4800 (rpm)
